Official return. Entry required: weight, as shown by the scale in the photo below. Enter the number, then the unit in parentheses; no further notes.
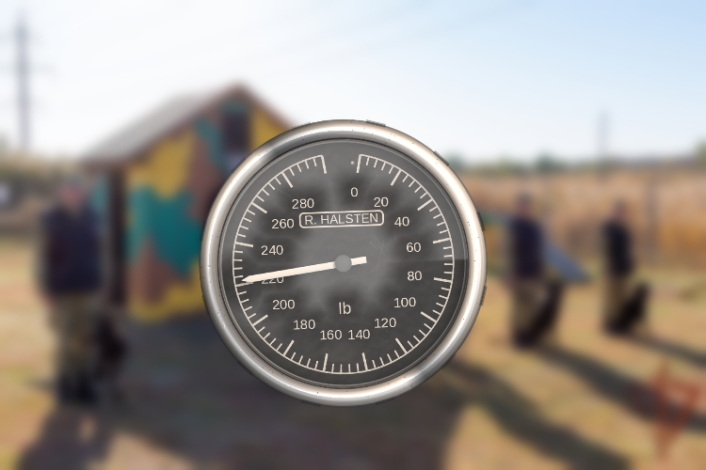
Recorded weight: 222 (lb)
